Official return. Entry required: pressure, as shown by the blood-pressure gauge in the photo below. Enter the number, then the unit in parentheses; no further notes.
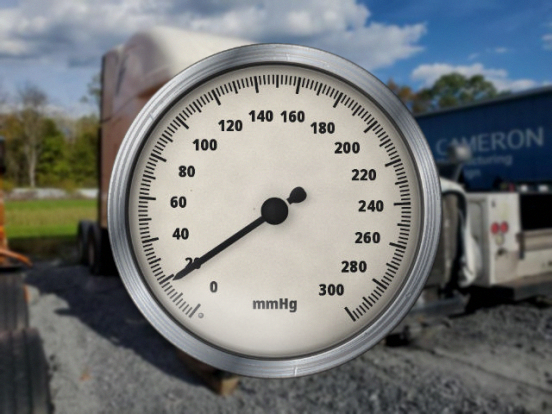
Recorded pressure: 18 (mmHg)
